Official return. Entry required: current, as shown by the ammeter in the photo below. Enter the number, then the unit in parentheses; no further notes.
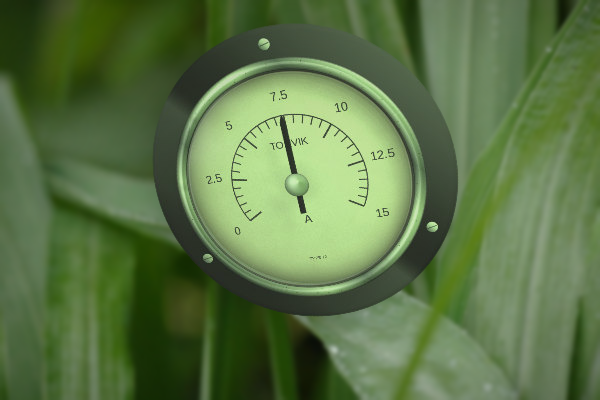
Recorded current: 7.5 (A)
